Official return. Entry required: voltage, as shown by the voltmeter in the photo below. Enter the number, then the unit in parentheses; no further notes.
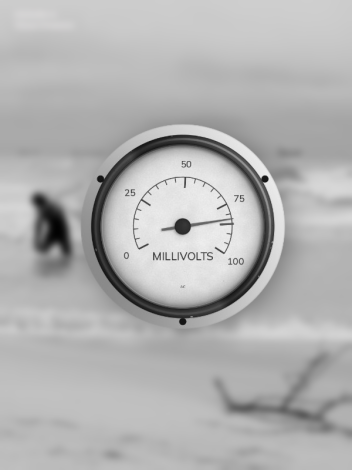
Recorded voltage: 82.5 (mV)
